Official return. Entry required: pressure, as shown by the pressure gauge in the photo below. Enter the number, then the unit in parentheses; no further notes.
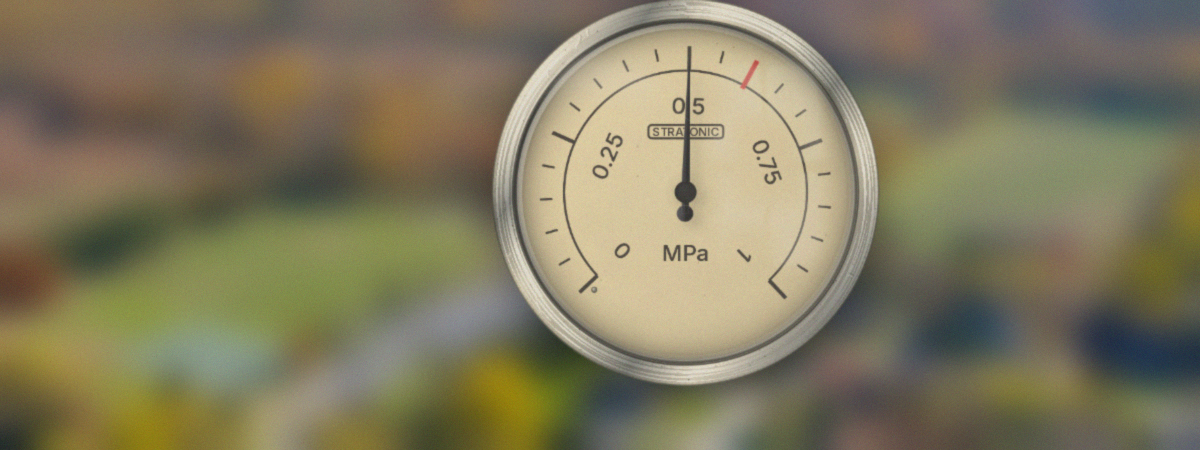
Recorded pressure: 0.5 (MPa)
